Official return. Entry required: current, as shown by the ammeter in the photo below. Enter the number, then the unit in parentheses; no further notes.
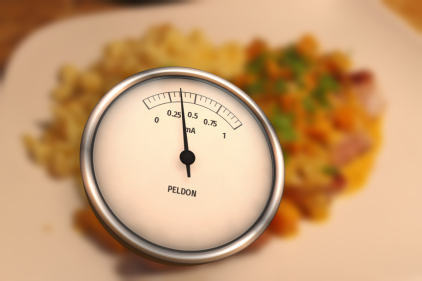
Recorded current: 0.35 (mA)
